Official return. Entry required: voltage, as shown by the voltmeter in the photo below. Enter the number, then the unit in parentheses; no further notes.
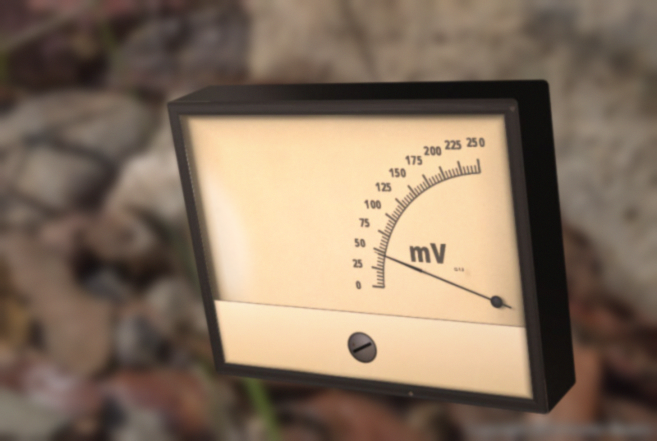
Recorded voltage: 50 (mV)
